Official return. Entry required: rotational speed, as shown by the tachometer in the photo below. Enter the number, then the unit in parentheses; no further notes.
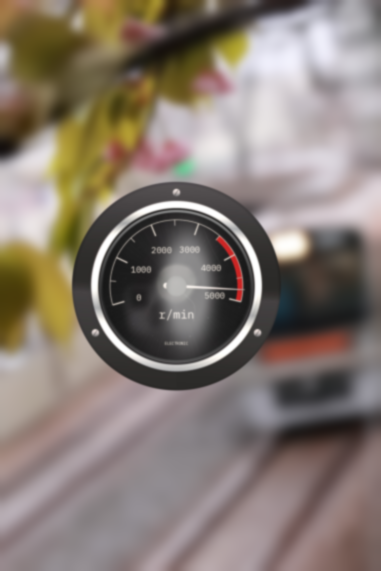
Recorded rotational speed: 4750 (rpm)
